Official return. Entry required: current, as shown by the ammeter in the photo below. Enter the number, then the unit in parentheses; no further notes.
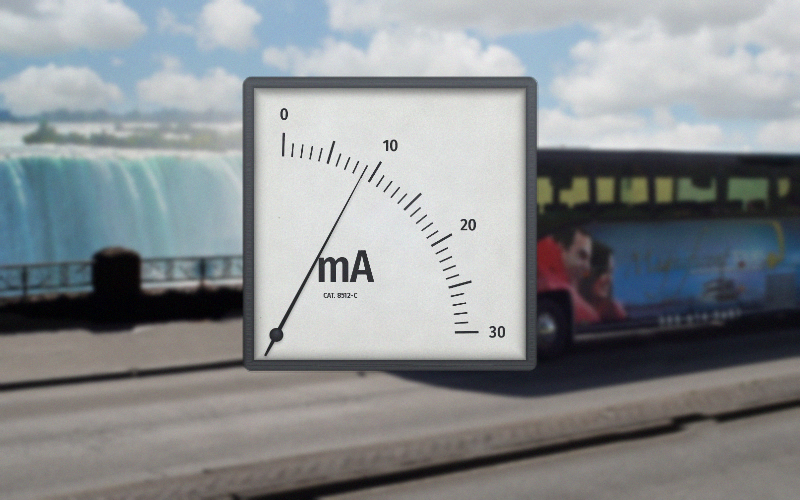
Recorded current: 9 (mA)
